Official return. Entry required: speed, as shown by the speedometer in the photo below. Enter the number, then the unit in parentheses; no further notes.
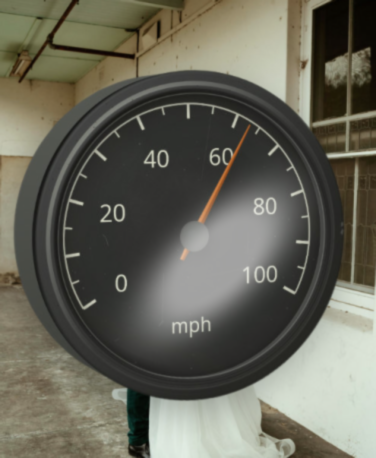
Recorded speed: 62.5 (mph)
